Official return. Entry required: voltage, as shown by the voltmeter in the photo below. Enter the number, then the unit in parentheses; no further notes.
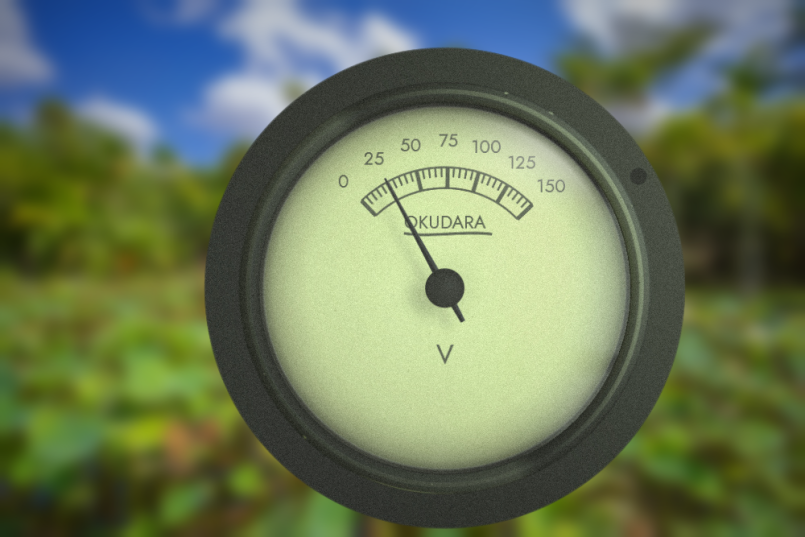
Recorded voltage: 25 (V)
